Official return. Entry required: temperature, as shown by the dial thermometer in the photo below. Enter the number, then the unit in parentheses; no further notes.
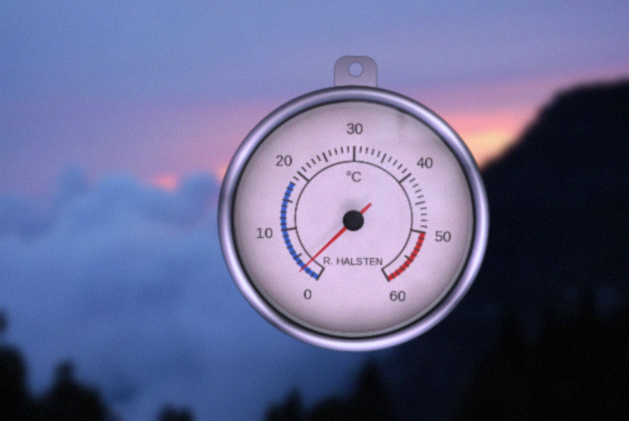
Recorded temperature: 3 (°C)
